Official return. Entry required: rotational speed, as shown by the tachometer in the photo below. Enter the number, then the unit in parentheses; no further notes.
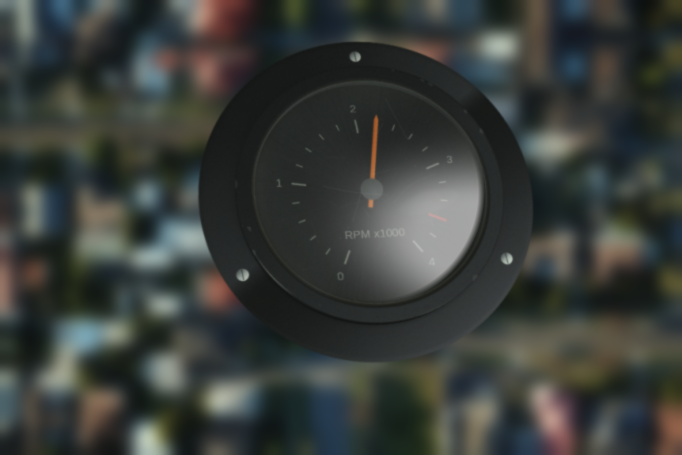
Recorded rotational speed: 2200 (rpm)
